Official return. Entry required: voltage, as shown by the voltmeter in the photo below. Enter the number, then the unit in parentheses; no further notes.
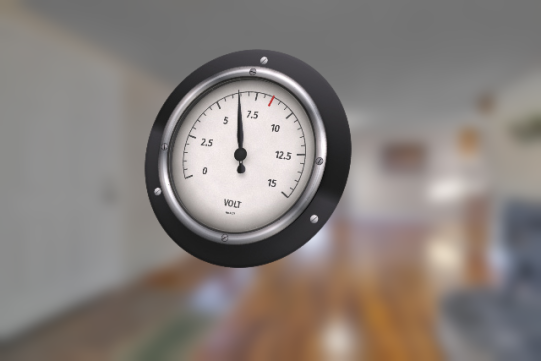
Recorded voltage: 6.5 (V)
